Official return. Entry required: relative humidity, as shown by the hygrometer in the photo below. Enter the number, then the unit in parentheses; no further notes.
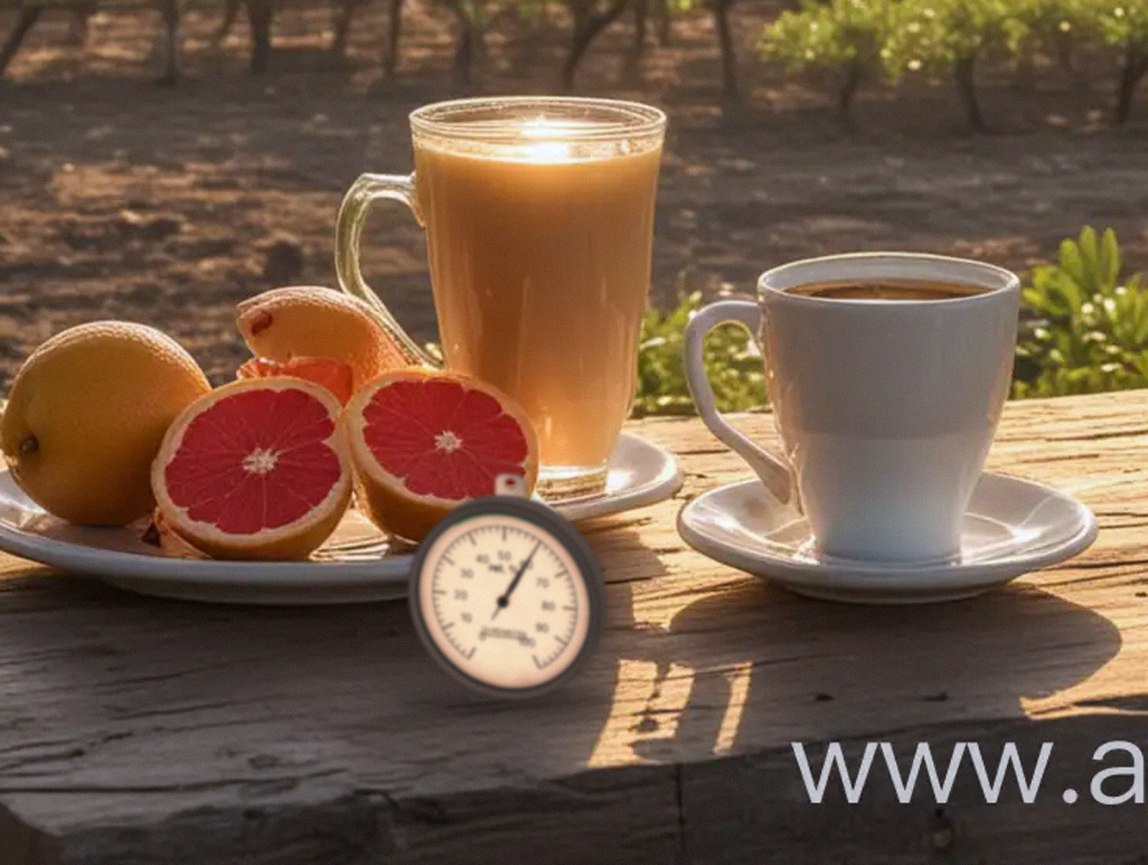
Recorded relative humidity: 60 (%)
